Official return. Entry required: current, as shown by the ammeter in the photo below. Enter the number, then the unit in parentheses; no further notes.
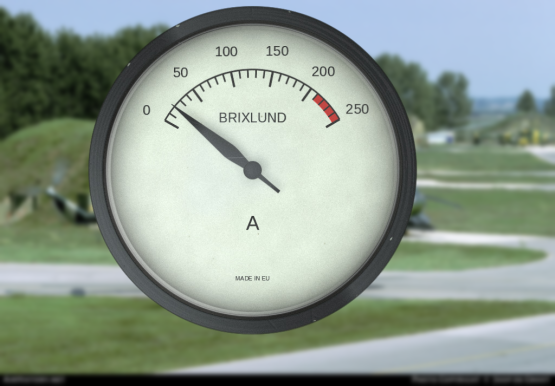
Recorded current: 20 (A)
